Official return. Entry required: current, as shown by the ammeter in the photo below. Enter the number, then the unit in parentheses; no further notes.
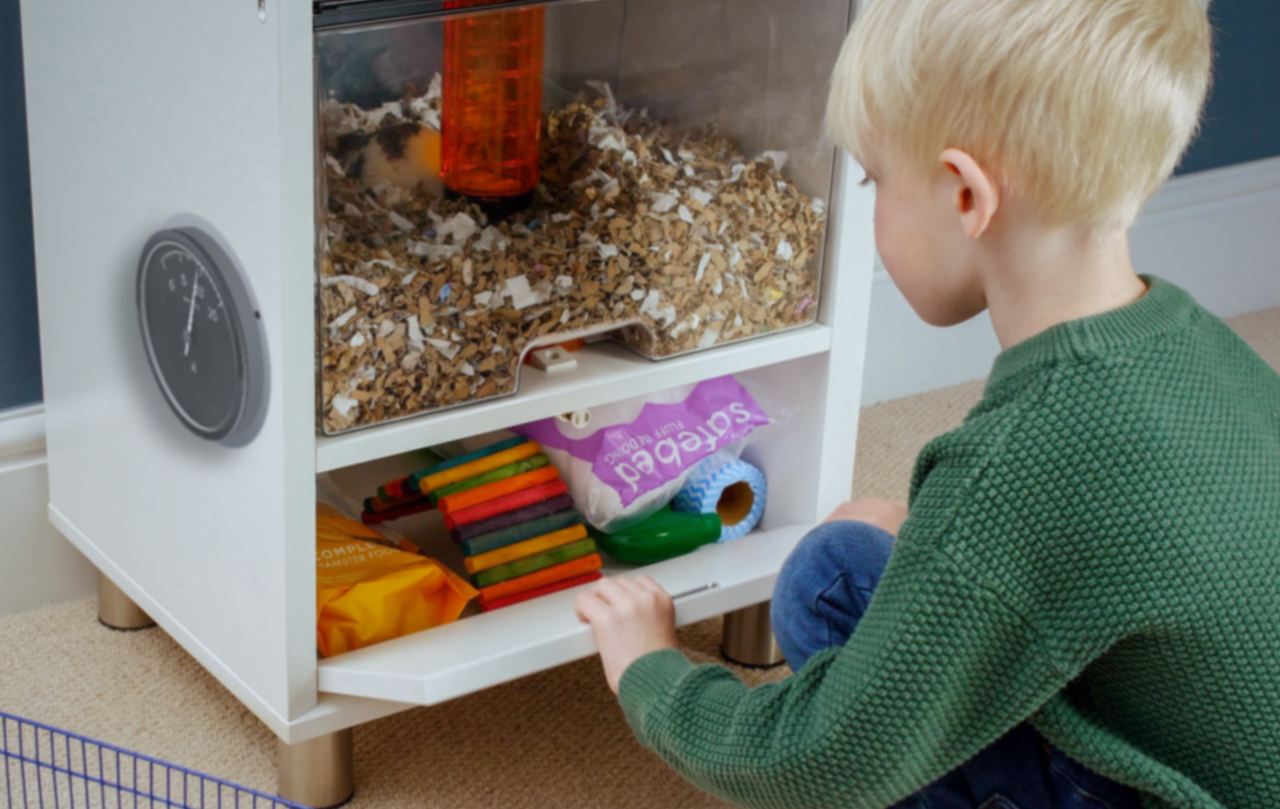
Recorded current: 10 (A)
